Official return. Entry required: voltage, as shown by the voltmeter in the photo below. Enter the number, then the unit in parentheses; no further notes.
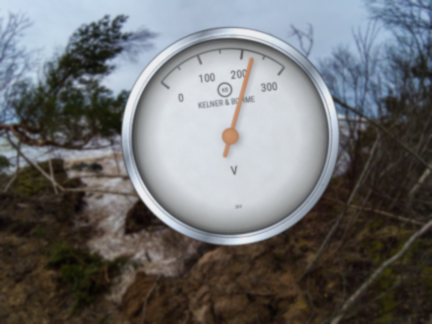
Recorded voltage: 225 (V)
